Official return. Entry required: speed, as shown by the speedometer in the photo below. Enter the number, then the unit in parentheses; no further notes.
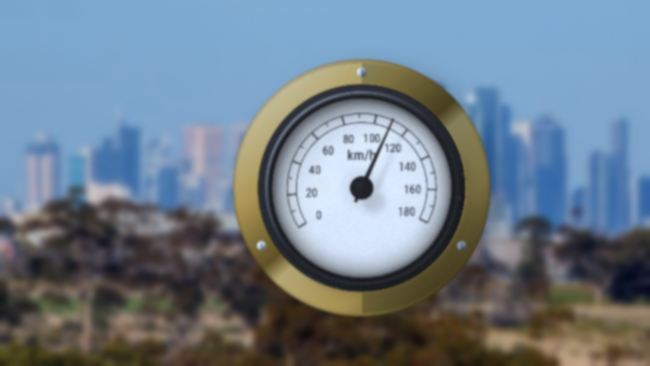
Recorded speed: 110 (km/h)
